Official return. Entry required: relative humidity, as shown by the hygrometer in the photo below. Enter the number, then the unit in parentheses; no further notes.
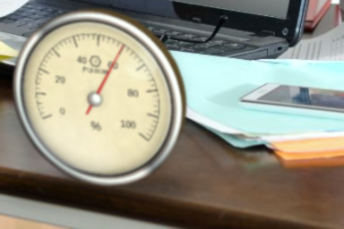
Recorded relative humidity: 60 (%)
